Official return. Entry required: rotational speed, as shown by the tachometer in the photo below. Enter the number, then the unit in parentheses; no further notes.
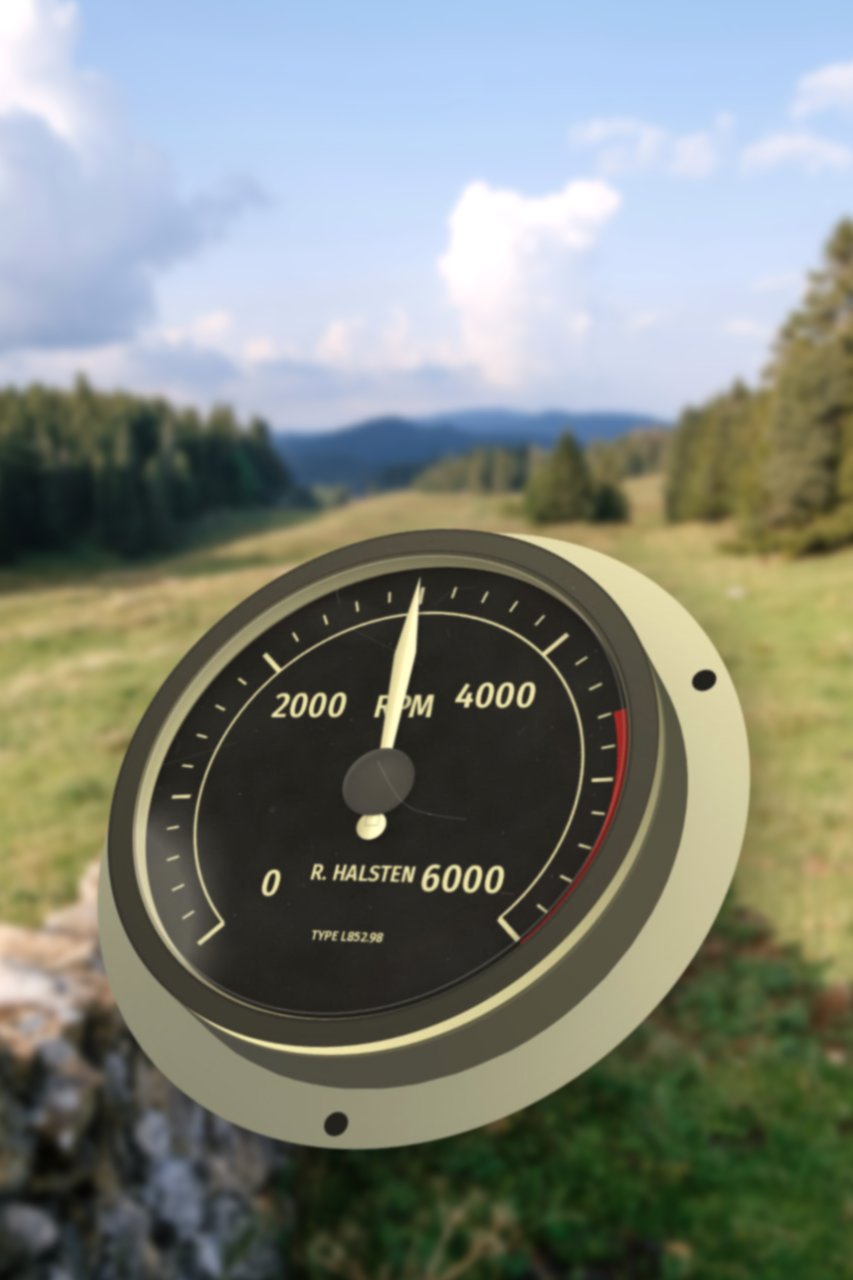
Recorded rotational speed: 3000 (rpm)
